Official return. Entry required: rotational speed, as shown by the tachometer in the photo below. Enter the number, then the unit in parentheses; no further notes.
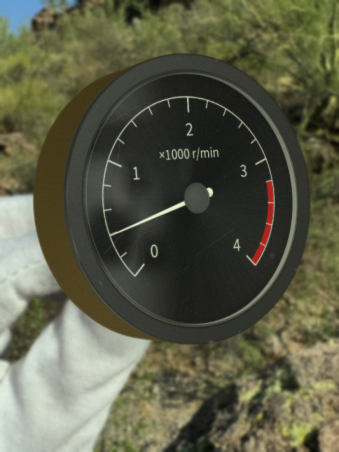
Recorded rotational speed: 400 (rpm)
